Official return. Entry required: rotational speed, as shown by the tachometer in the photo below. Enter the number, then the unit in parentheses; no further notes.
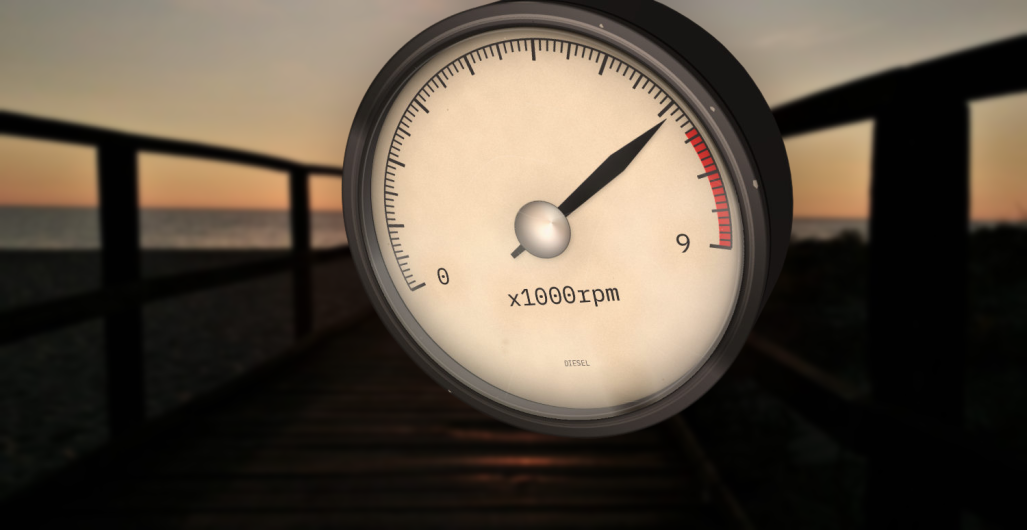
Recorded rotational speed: 7100 (rpm)
